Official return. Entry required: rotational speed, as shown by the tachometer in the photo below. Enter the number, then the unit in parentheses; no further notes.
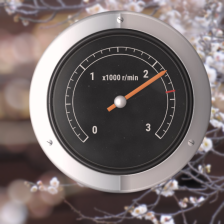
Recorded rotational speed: 2150 (rpm)
